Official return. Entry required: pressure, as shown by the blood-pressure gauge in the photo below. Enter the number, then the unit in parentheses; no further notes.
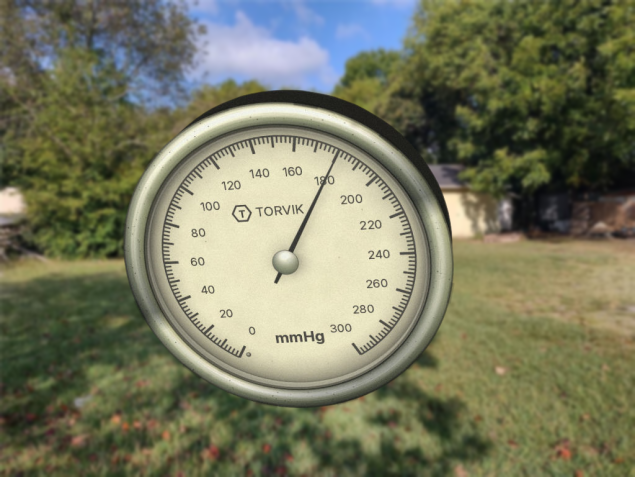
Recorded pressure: 180 (mmHg)
